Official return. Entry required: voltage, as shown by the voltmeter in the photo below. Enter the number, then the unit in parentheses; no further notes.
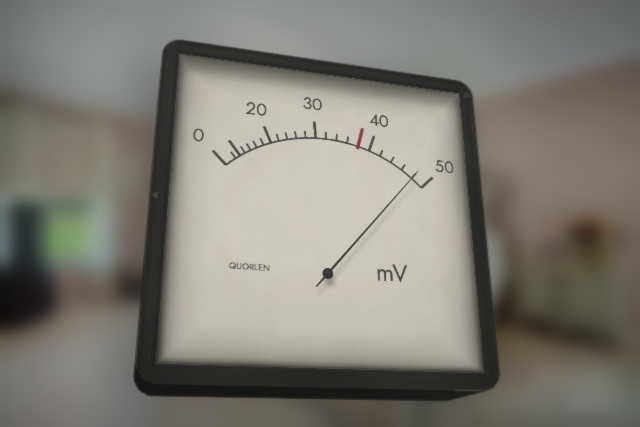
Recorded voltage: 48 (mV)
